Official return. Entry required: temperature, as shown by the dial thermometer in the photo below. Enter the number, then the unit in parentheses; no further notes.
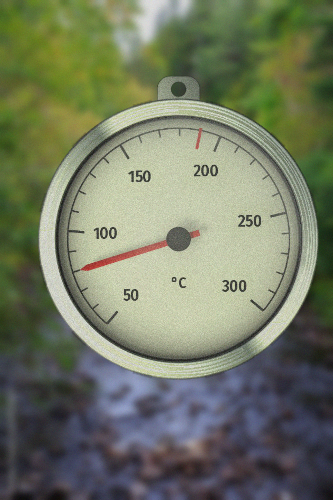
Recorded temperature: 80 (°C)
